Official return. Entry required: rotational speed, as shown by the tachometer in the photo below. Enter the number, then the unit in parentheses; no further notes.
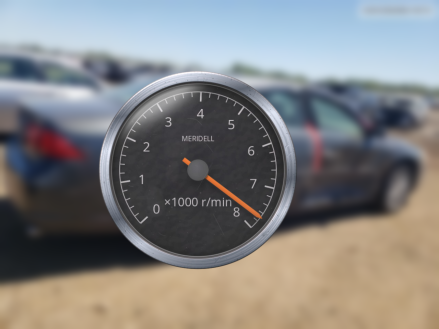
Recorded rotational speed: 7700 (rpm)
